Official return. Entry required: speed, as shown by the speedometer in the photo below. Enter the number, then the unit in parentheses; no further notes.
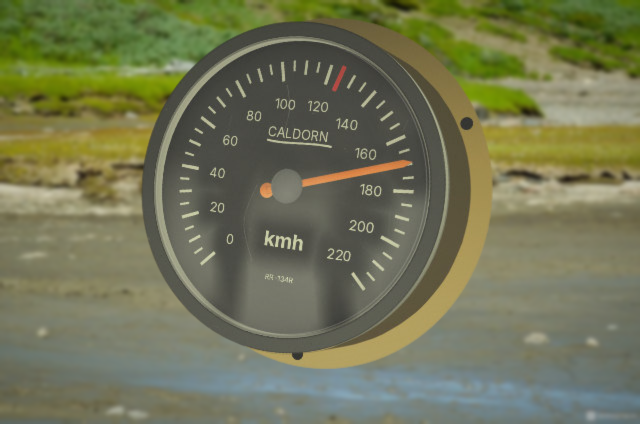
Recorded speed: 170 (km/h)
